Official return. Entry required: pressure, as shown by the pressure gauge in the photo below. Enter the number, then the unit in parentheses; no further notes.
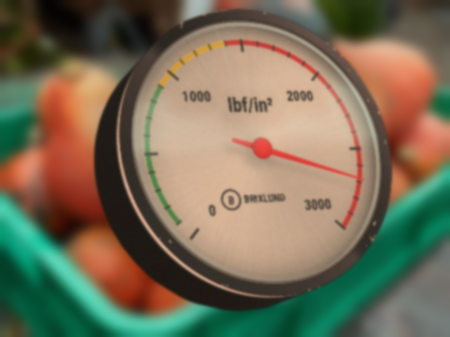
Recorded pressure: 2700 (psi)
